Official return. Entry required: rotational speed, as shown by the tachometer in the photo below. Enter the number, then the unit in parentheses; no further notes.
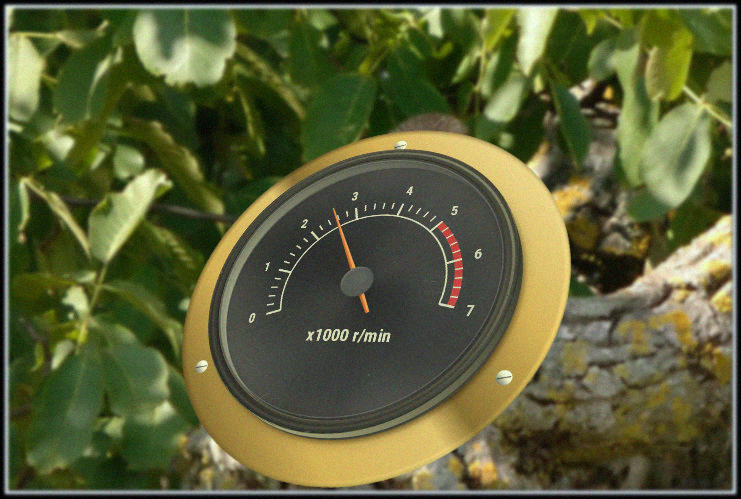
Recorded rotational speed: 2600 (rpm)
